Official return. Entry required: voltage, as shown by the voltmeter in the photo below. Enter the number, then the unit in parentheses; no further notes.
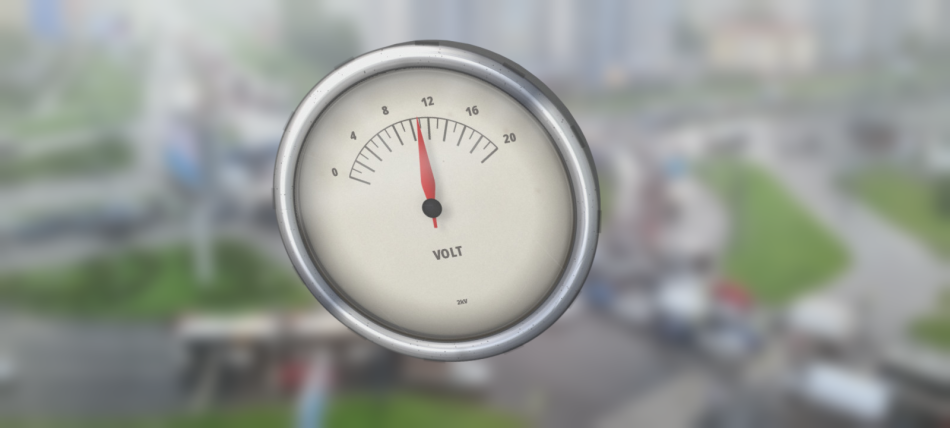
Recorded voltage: 11 (V)
